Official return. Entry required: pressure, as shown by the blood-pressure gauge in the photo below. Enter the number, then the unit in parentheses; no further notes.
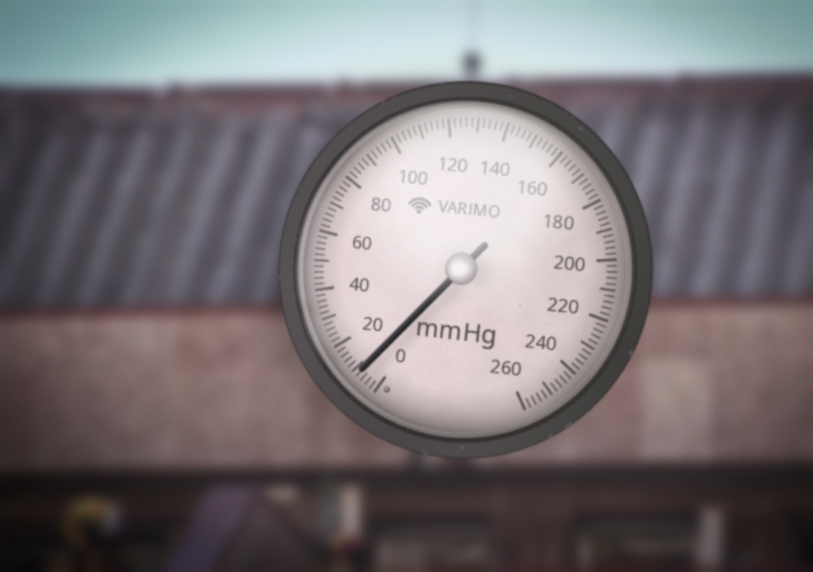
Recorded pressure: 8 (mmHg)
